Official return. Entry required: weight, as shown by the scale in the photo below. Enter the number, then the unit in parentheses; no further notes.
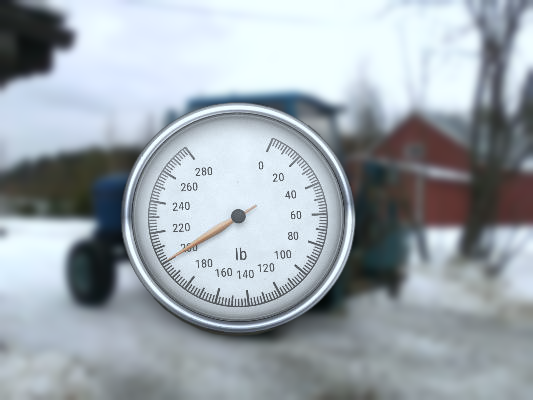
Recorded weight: 200 (lb)
